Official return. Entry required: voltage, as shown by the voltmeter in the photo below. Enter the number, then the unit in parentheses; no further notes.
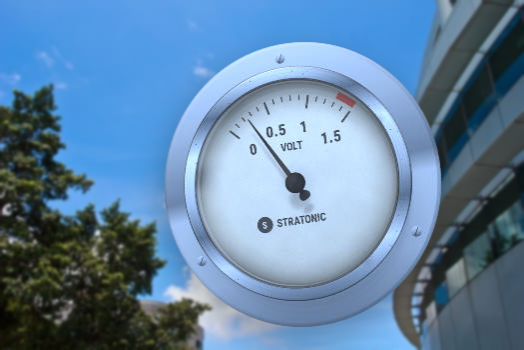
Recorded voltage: 0.25 (V)
